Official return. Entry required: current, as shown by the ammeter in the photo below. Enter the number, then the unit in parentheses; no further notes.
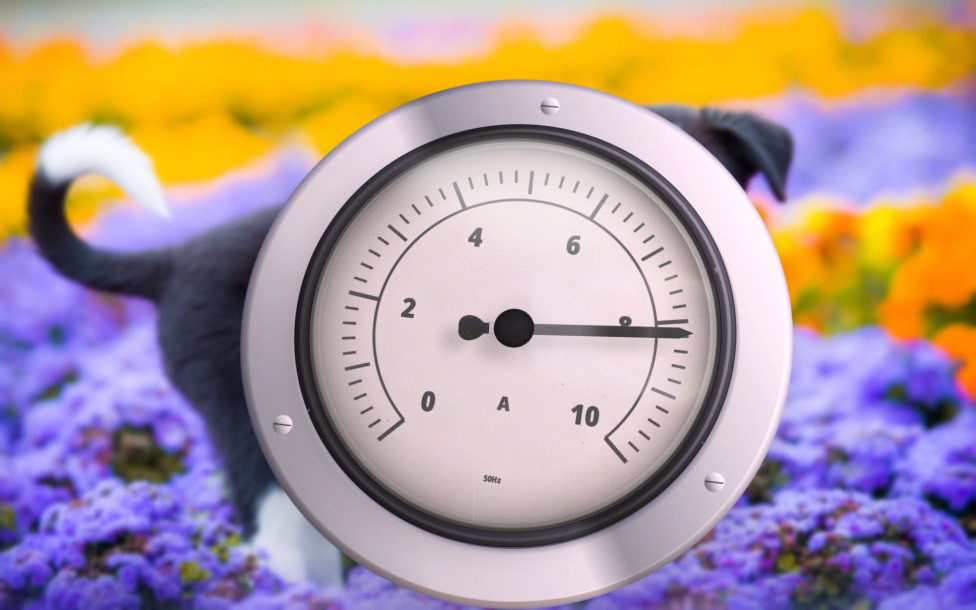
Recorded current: 8.2 (A)
